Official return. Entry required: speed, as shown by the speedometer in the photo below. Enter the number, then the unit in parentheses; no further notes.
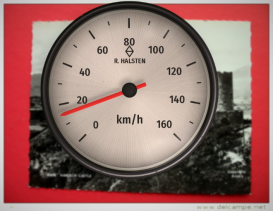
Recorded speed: 15 (km/h)
